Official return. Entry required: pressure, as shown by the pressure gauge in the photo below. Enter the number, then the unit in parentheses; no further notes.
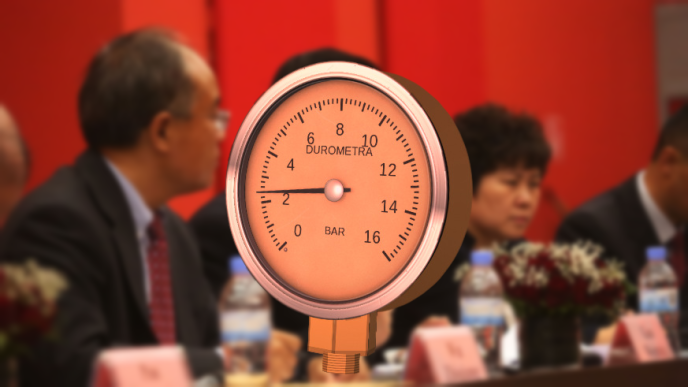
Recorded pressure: 2.4 (bar)
